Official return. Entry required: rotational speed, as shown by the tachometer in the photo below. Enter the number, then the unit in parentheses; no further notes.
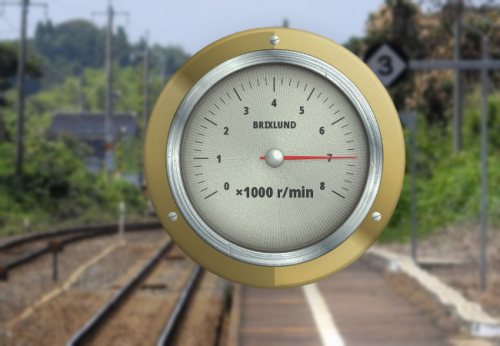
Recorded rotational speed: 7000 (rpm)
